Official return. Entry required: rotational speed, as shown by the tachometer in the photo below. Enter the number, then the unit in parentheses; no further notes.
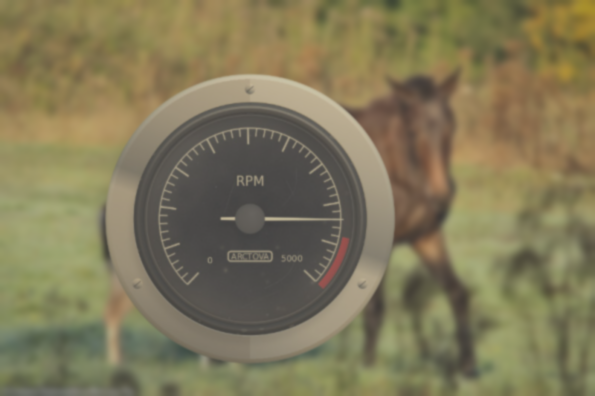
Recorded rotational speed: 4200 (rpm)
